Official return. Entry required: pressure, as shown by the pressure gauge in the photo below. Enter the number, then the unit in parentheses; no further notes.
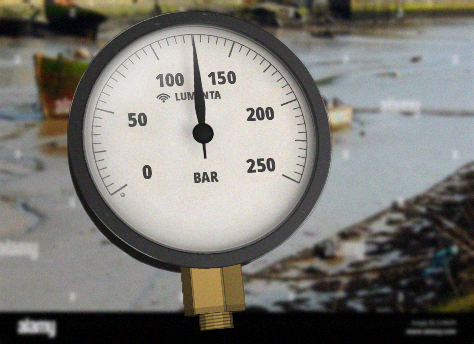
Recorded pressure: 125 (bar)
